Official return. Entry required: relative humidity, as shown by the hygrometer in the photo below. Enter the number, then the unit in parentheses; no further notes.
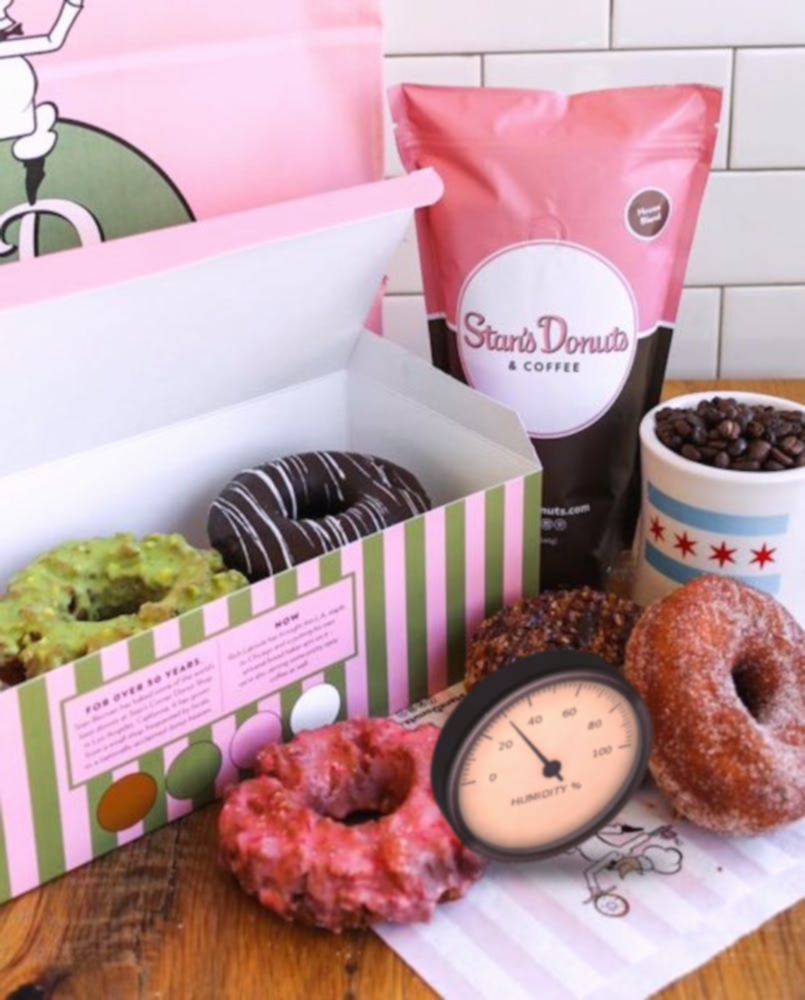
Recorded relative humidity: 30 (%)
